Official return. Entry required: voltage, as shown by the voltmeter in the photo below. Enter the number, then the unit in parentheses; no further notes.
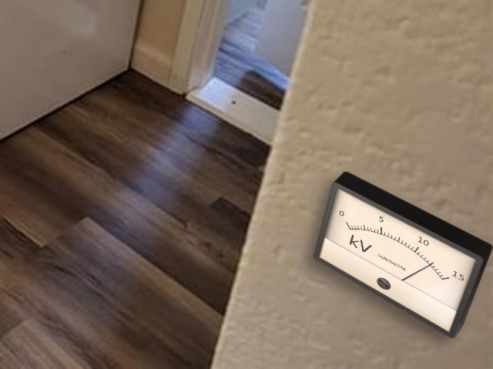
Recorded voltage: 12.5 (kV)
